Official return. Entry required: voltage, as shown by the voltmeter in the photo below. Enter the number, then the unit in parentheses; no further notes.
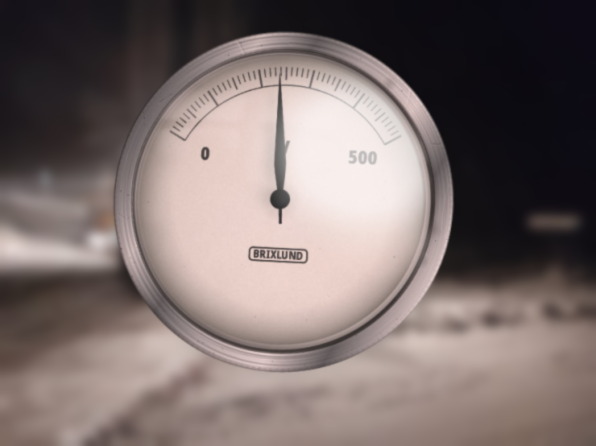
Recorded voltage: 240 (V)
